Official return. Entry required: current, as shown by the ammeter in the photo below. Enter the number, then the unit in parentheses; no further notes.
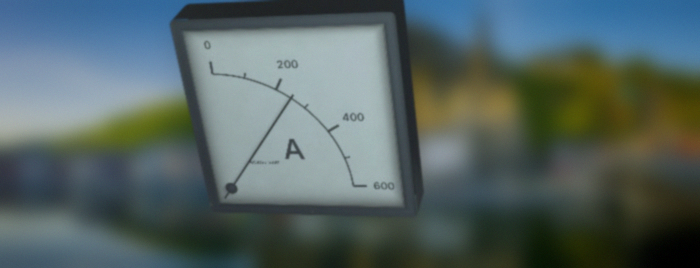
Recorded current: 250 (A)
